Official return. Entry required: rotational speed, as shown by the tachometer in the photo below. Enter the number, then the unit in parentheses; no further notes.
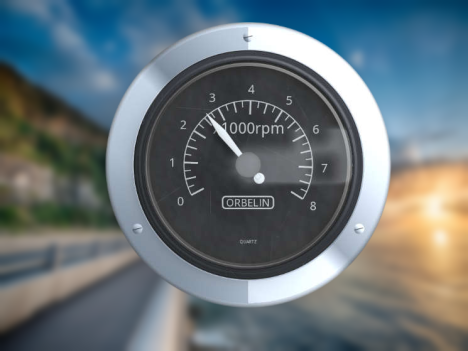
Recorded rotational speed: 2625 (rpm)
